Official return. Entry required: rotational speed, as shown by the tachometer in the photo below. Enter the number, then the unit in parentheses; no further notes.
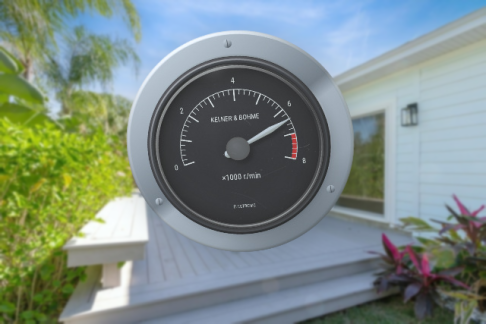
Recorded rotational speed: 6400 (rpm)
